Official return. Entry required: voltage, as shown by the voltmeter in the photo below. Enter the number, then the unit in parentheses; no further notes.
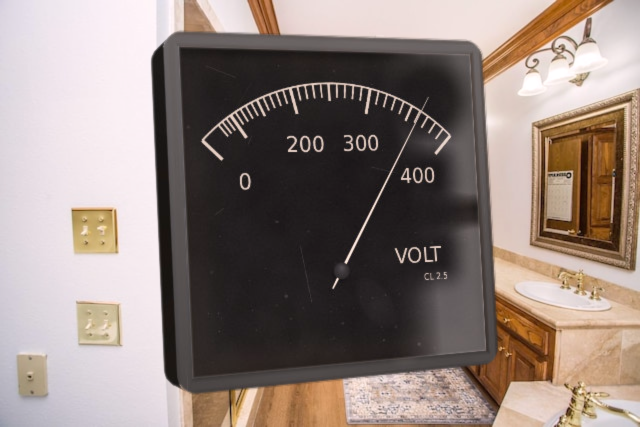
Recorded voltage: 360 (V)
